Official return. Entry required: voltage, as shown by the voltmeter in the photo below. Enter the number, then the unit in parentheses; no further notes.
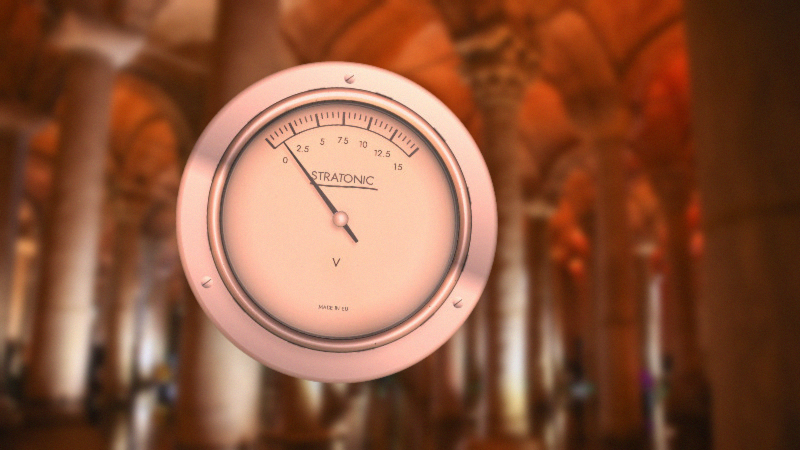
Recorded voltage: 1 (V)
